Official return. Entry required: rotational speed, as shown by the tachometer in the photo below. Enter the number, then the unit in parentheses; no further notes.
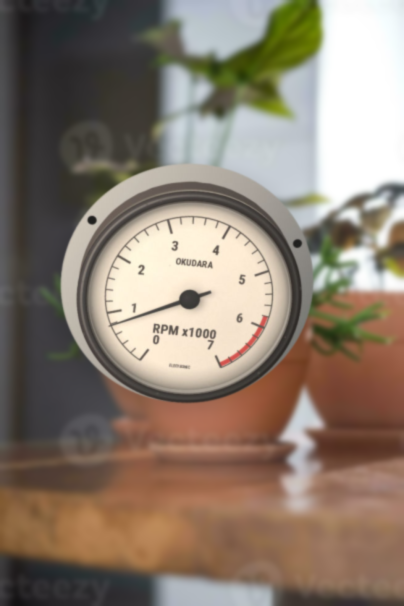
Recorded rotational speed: 800 (rpm)
